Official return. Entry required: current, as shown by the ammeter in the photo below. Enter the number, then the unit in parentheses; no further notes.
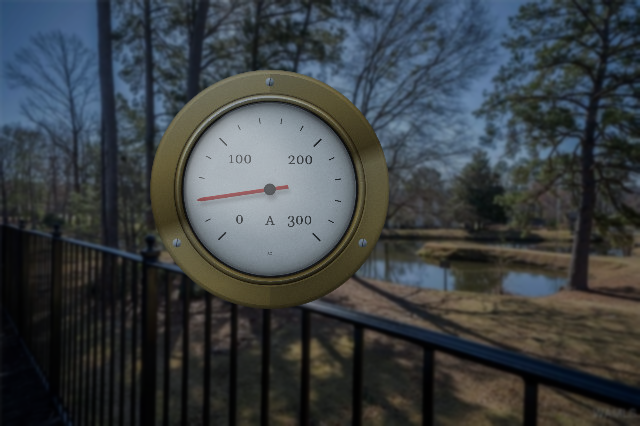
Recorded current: 40 (A)
